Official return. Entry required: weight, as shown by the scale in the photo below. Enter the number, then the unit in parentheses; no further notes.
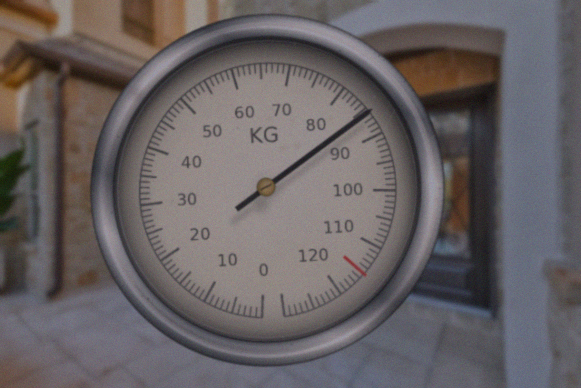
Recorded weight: 86 (kg)
